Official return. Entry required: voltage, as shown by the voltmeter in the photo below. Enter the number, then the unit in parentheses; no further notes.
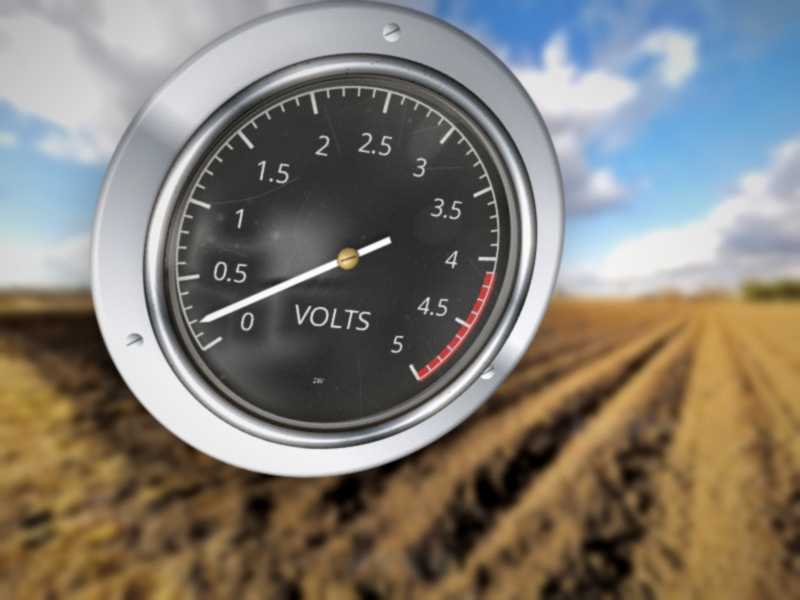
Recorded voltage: 0.2 (V)
